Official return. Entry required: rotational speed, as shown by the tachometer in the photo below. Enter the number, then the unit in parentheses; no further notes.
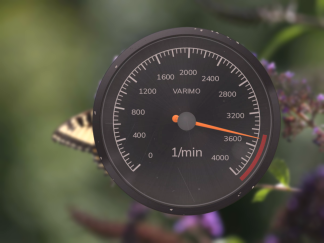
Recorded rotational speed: 3500 (rpm)
